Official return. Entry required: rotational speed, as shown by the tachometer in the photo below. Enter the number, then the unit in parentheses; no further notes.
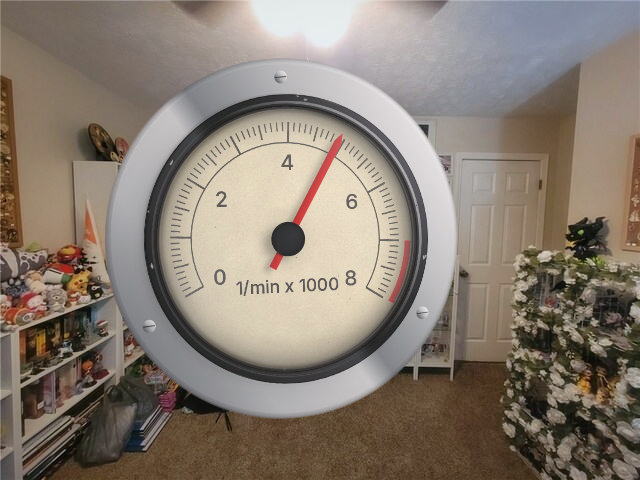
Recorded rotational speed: 4900 (rpm)
